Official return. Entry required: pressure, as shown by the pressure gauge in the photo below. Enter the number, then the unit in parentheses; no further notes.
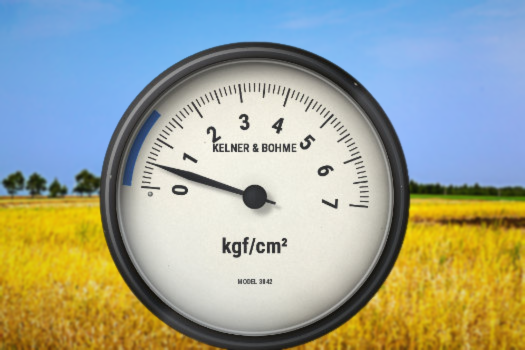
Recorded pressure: 0.5 (kg/cm²)
